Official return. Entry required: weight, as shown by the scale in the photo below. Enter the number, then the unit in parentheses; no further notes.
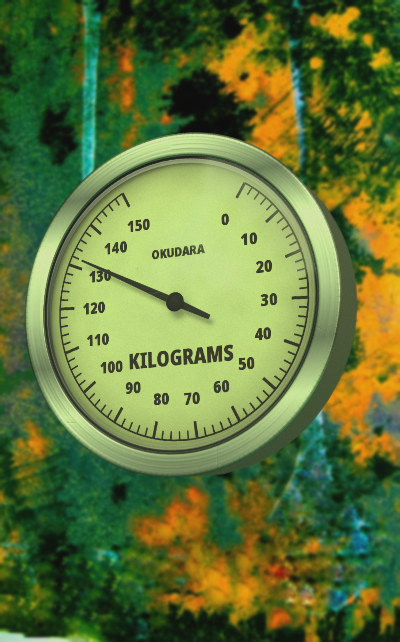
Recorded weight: 132 (kg)
